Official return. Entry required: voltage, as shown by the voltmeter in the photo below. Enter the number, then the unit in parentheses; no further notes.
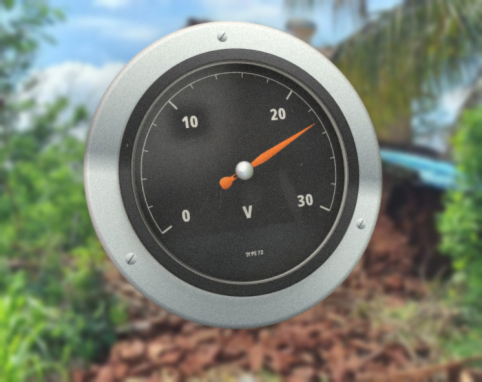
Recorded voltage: 23 (V)
